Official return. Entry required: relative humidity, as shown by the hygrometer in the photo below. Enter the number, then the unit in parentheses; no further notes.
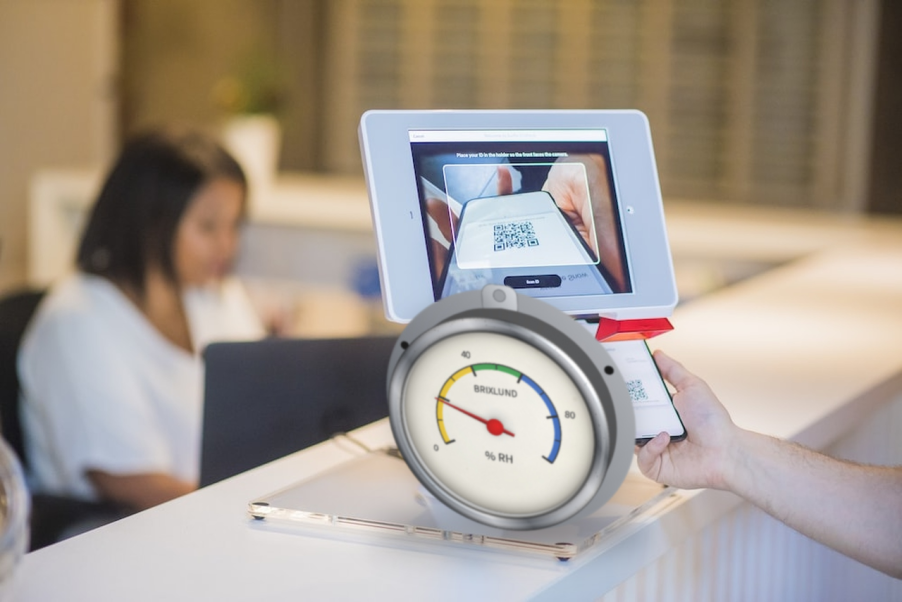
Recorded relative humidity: 20 (%)
